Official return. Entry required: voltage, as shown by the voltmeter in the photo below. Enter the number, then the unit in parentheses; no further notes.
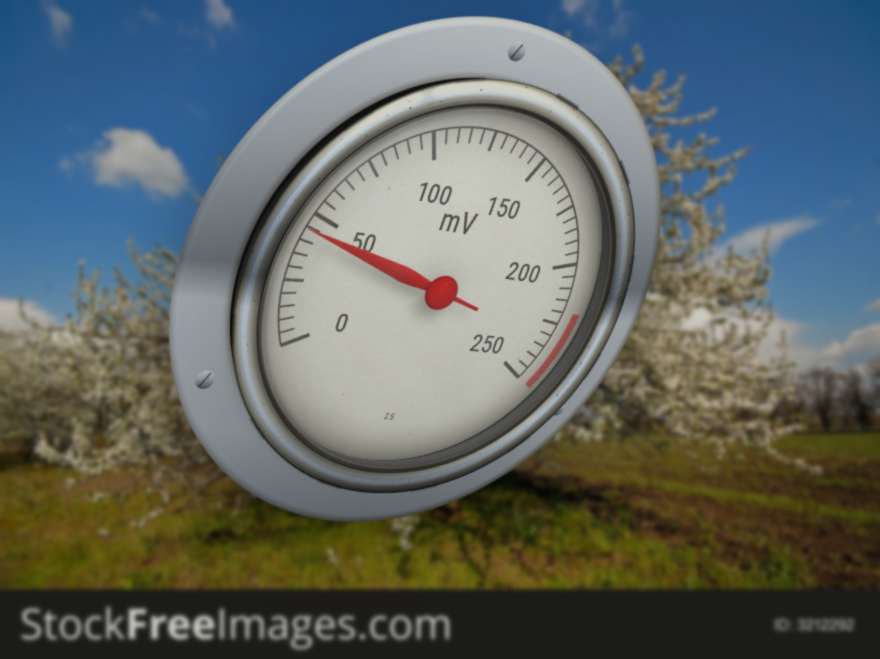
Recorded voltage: 45 (mV)
